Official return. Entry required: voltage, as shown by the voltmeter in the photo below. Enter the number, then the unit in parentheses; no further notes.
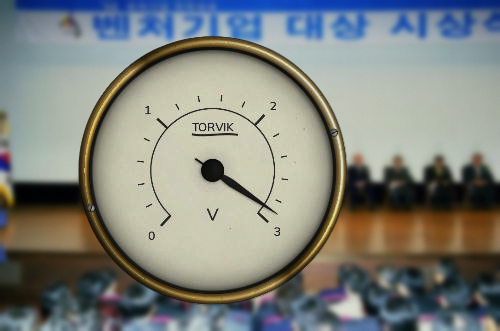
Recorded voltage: 2.9 (V)
